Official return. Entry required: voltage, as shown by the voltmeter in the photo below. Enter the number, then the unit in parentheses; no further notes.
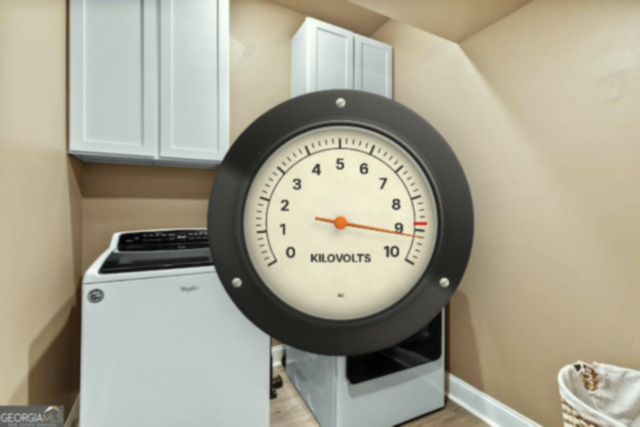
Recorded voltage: 9.2 (kV)
